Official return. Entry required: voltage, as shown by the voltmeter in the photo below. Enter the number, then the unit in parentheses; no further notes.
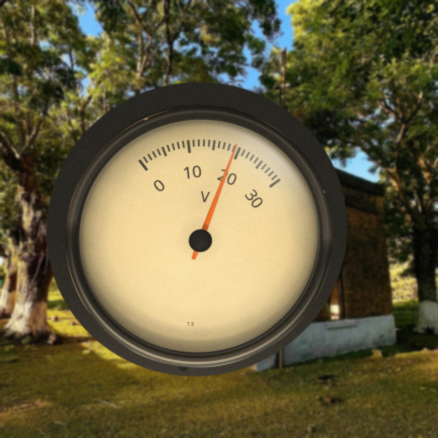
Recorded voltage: 19 (V)
